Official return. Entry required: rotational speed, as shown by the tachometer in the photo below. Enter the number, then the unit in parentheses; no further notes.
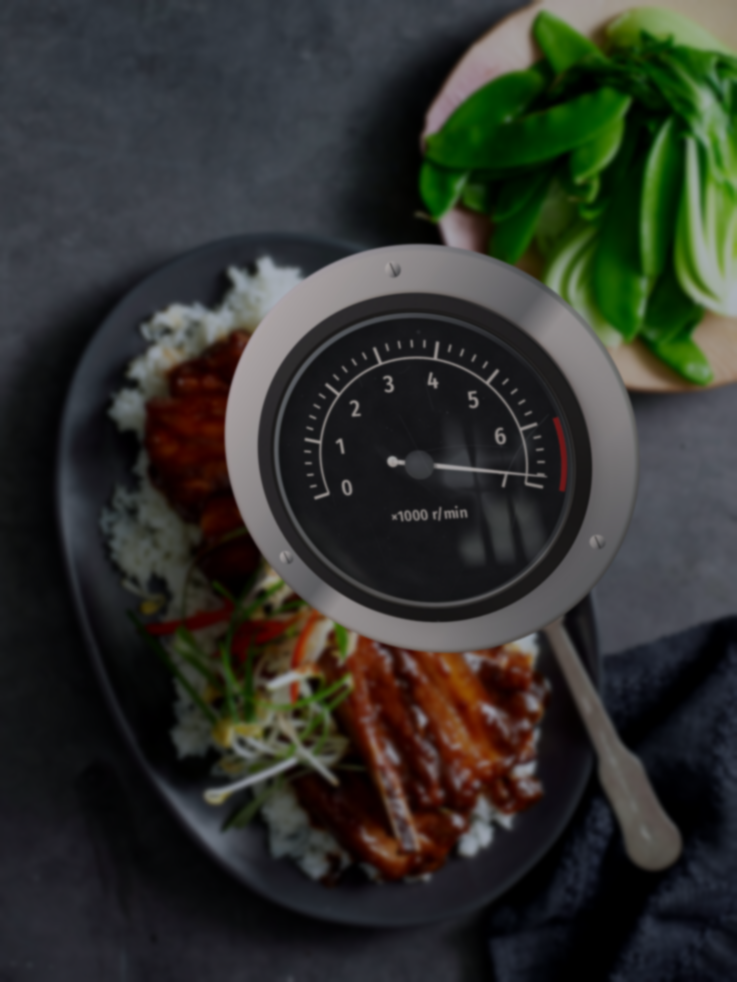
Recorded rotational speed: 6800 (rpm)
